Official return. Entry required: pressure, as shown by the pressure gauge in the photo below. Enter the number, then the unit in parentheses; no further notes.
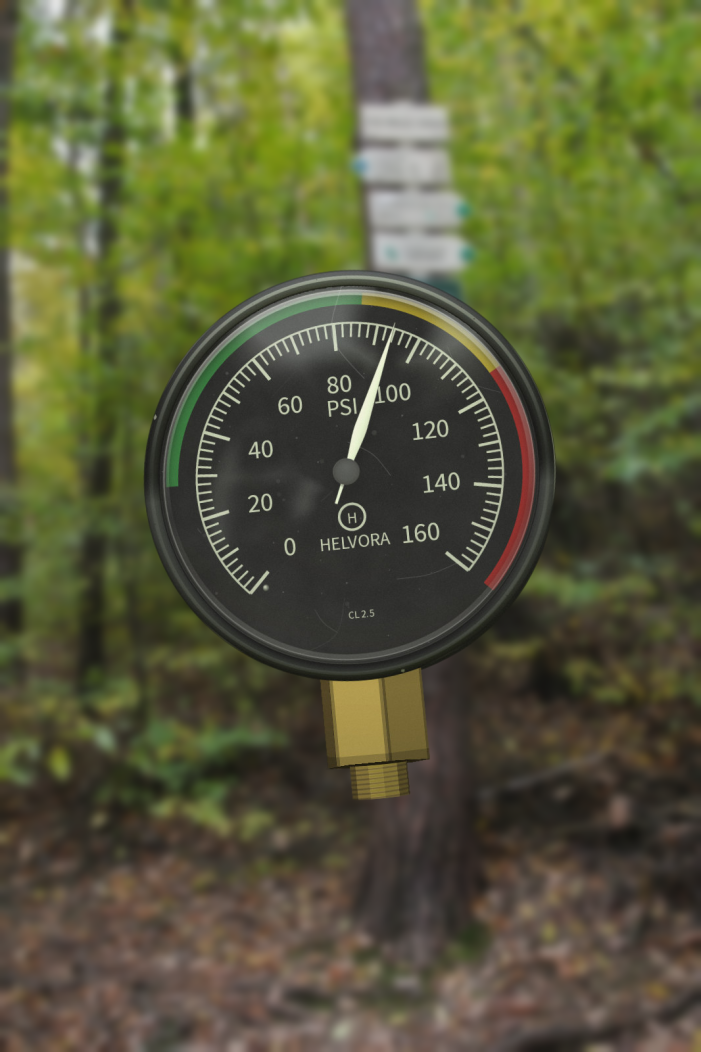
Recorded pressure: 94 (psi)
